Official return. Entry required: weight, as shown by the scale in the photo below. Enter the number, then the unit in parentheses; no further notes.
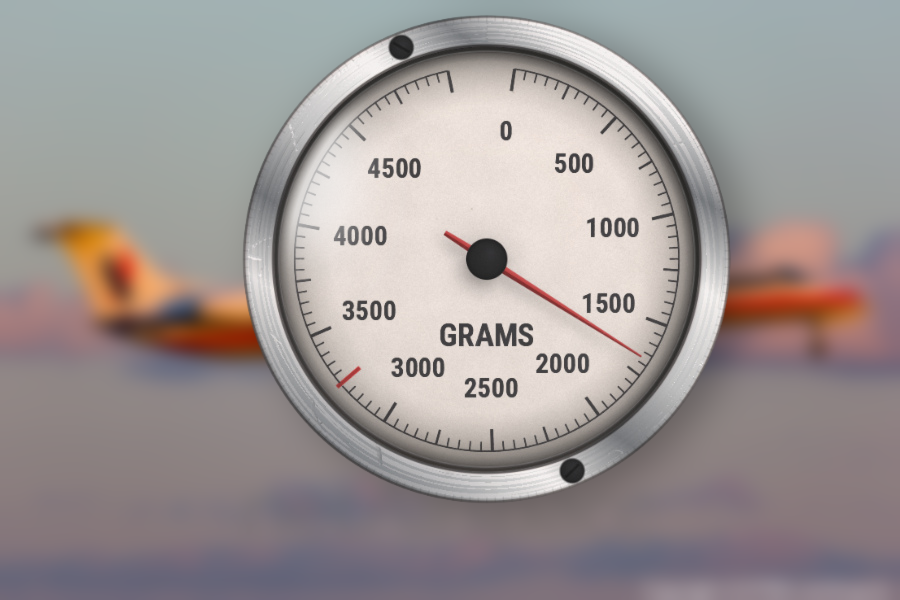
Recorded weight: 1675 (g)
